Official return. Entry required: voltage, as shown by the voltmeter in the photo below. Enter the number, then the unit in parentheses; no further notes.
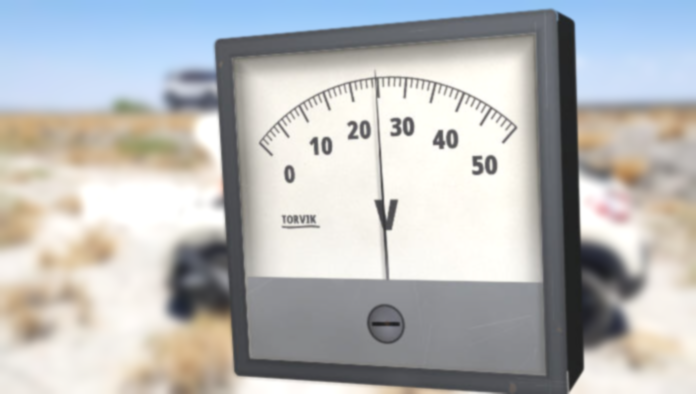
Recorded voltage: 25 (V)
